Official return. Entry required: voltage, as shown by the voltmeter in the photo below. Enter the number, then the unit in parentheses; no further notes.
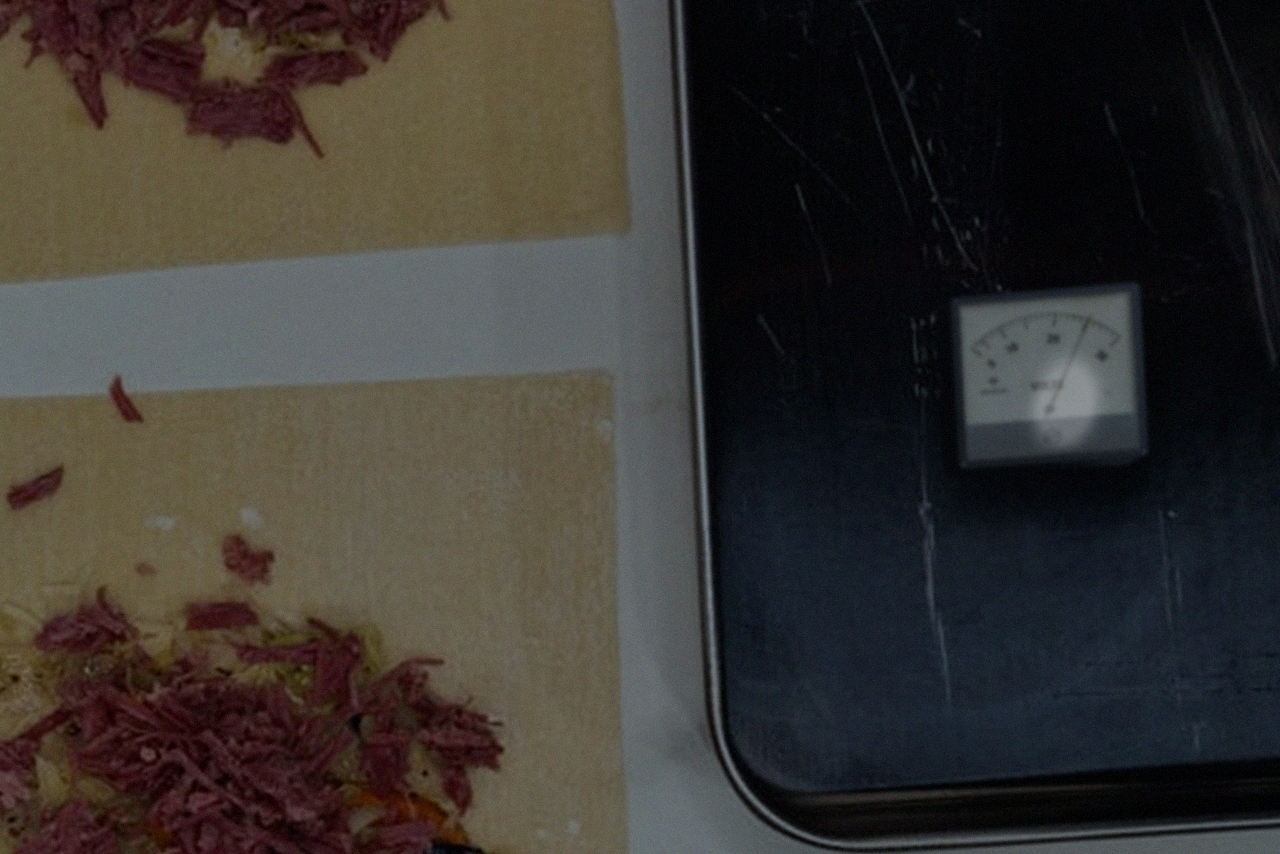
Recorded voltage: 25 (V)
